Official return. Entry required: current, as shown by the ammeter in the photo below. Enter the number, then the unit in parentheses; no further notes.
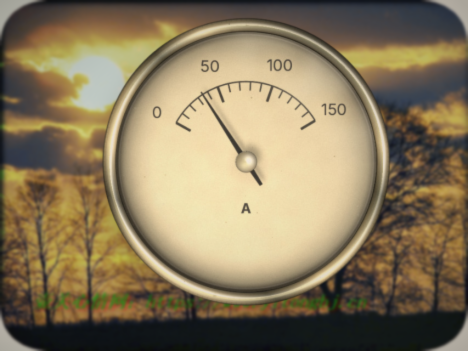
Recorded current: 35 (A)
